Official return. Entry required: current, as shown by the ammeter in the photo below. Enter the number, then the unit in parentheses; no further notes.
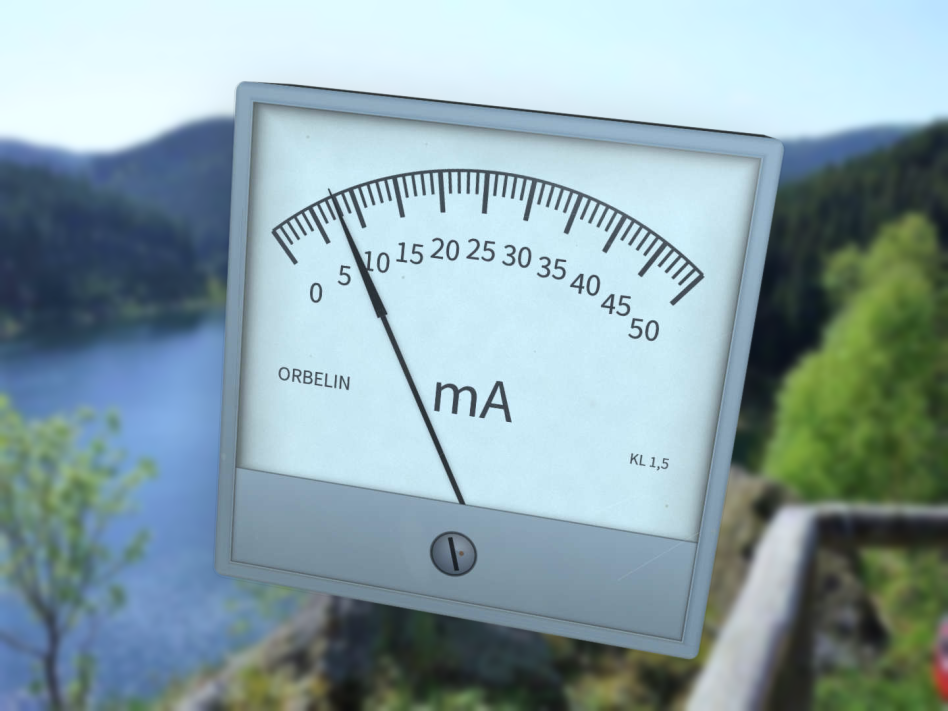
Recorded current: 8 (mA)
